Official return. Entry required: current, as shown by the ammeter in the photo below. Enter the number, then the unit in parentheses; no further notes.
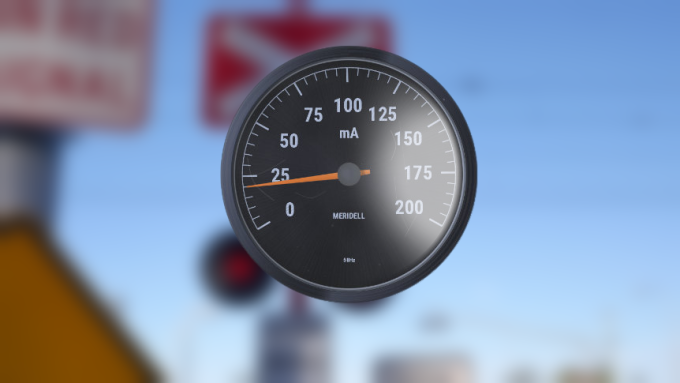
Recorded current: 20 (mA)
